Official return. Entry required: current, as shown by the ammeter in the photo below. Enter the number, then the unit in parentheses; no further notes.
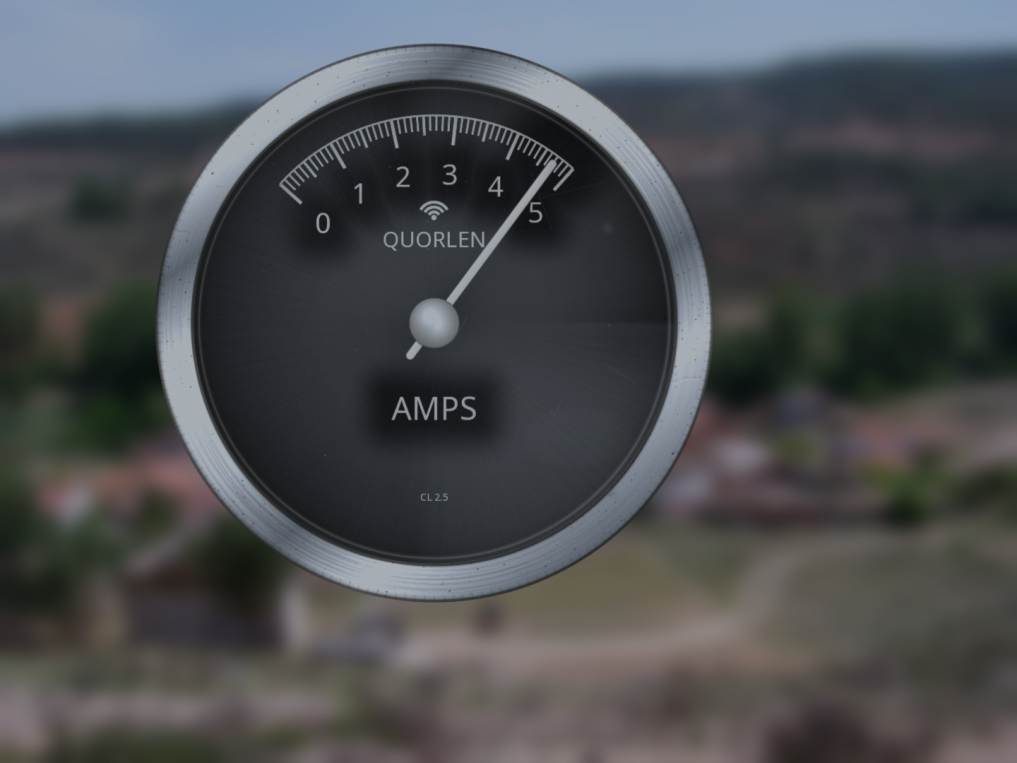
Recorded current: 4.7 (A)
